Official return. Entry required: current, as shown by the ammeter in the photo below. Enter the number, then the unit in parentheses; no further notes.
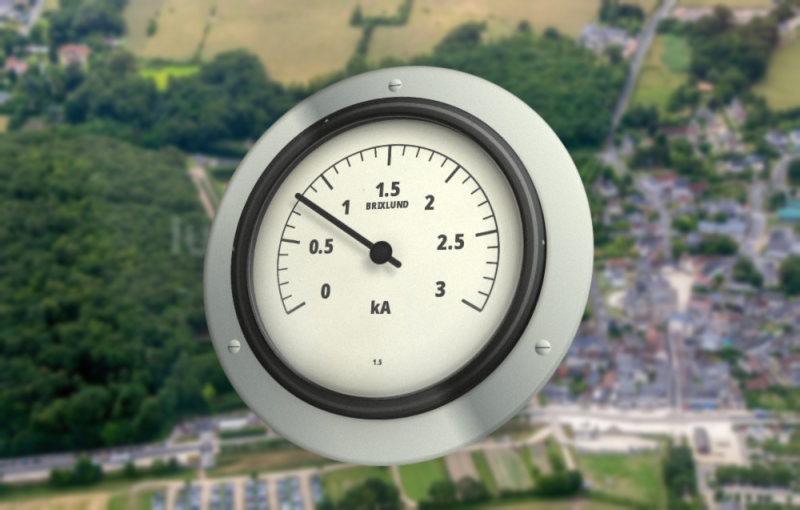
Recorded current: 0.8 (kA)
